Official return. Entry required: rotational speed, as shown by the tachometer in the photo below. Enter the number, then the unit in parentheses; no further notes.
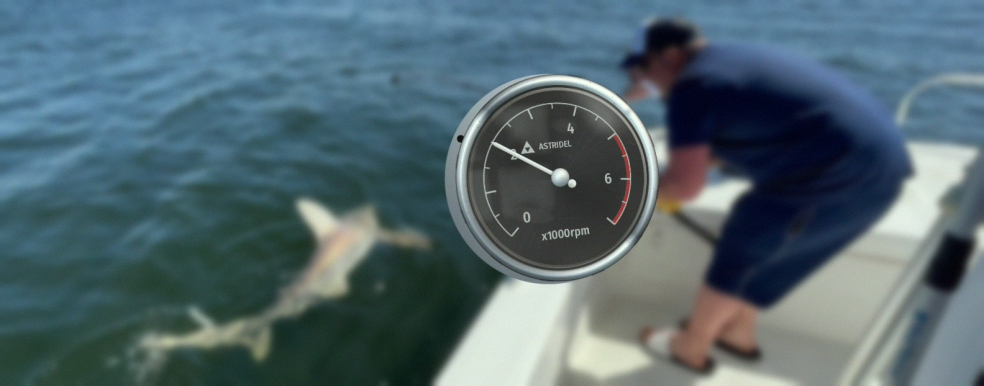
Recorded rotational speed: 2000 (rpm)
